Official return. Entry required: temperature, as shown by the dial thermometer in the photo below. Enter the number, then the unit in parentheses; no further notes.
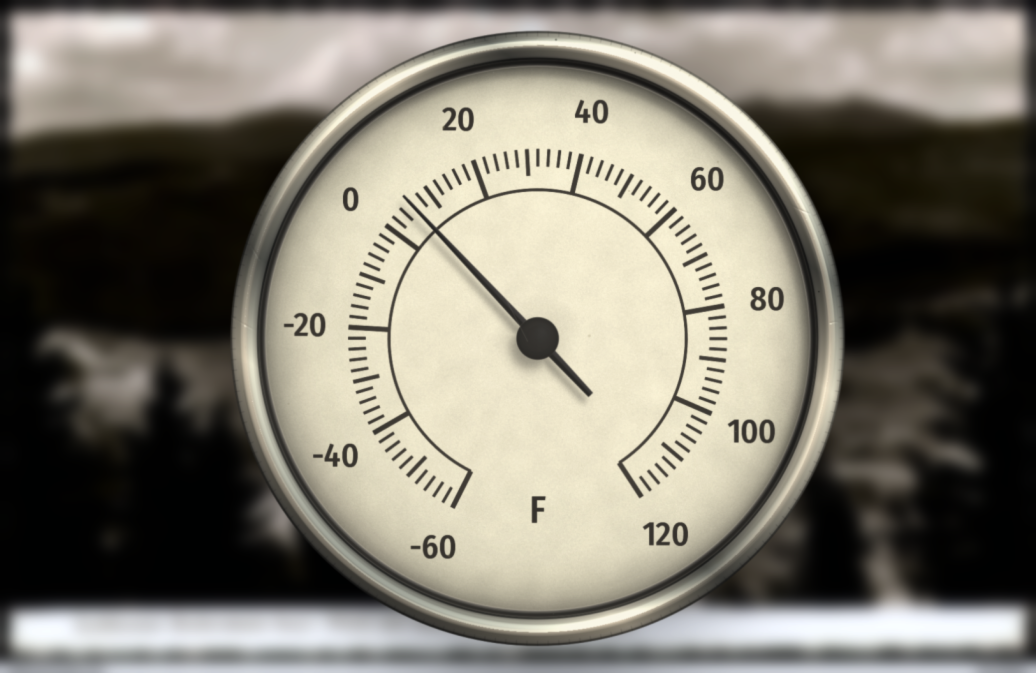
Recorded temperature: 6 (°F)
